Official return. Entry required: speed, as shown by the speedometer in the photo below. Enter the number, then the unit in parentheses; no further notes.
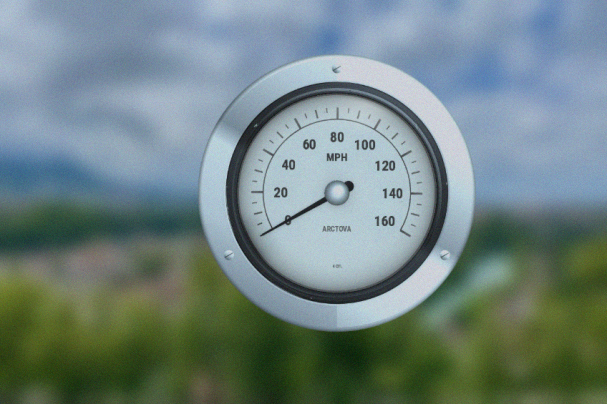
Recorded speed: 0 (mph)
